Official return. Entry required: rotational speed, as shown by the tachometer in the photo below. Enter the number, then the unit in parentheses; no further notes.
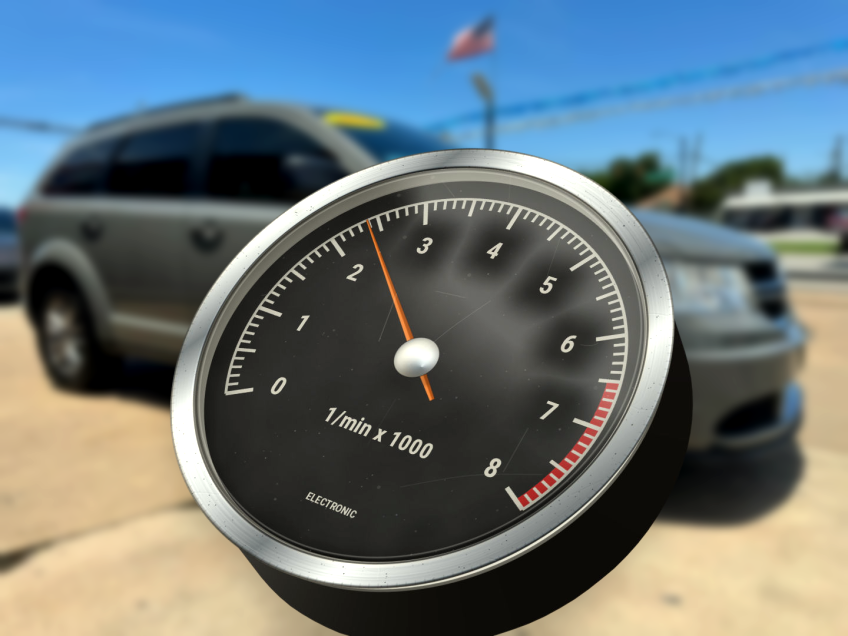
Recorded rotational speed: 2400 (rpm)
